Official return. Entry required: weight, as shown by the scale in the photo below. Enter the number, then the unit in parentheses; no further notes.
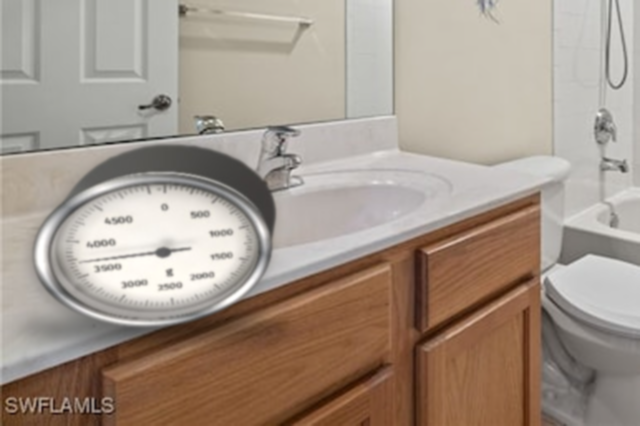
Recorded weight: 3750 (g)
